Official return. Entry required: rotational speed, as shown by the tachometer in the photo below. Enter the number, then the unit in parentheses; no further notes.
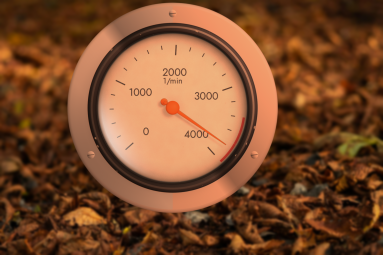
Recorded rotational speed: 3800 (rpm)
